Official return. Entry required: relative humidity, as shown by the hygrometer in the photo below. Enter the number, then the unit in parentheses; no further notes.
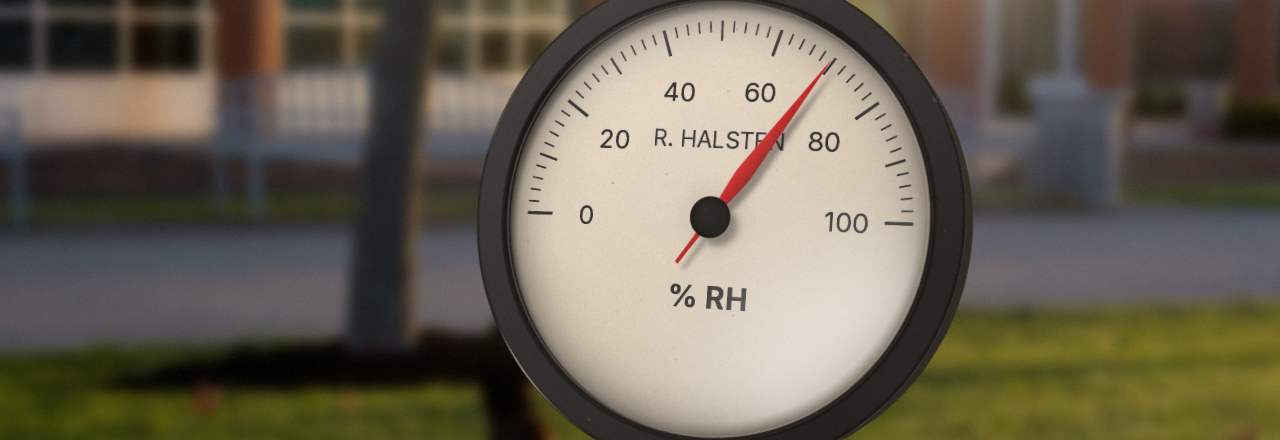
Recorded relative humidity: 70 (%)
